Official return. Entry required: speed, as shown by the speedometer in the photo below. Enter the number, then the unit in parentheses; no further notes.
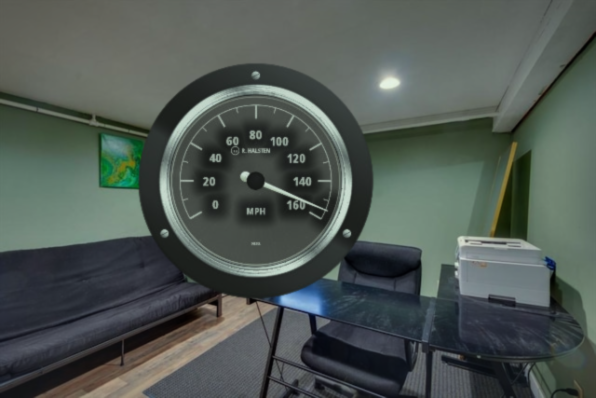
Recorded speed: 155 (mph)
